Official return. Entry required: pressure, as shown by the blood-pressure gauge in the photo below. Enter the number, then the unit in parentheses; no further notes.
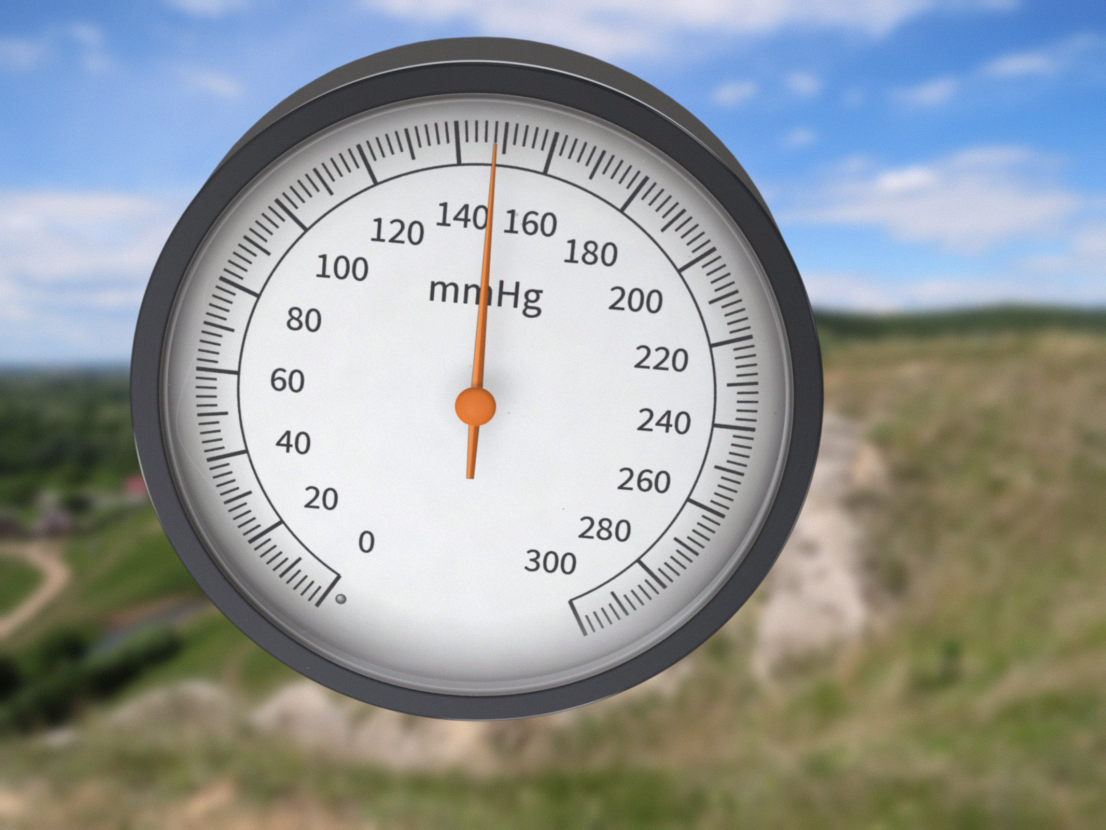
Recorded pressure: 148 (mmHg)
